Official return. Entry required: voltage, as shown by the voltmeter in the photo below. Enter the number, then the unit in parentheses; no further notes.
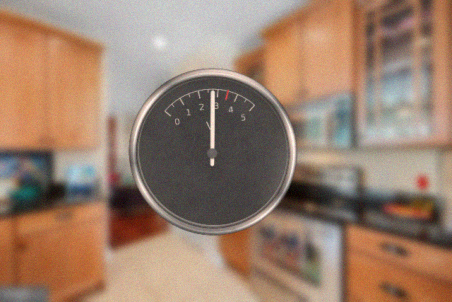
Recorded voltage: 2.75 (V)
